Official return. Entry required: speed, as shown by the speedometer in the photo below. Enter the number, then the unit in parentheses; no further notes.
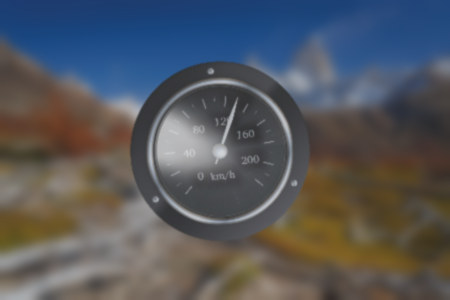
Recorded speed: 130 (km/h)
